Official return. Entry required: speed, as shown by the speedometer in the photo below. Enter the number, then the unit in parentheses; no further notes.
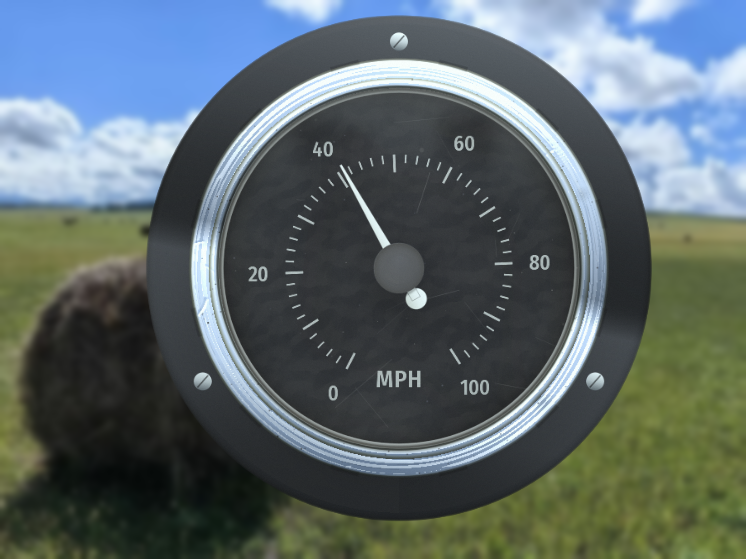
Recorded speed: 41 (mph)
